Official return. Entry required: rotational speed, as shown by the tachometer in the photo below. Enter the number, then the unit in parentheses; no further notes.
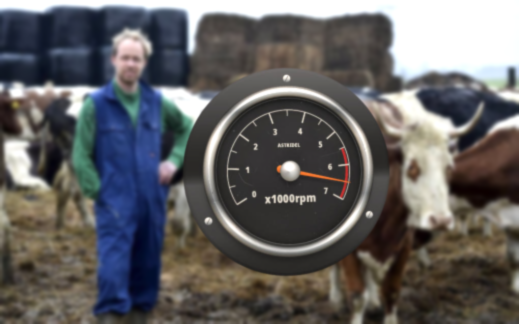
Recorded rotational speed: 6500 (rpm)
